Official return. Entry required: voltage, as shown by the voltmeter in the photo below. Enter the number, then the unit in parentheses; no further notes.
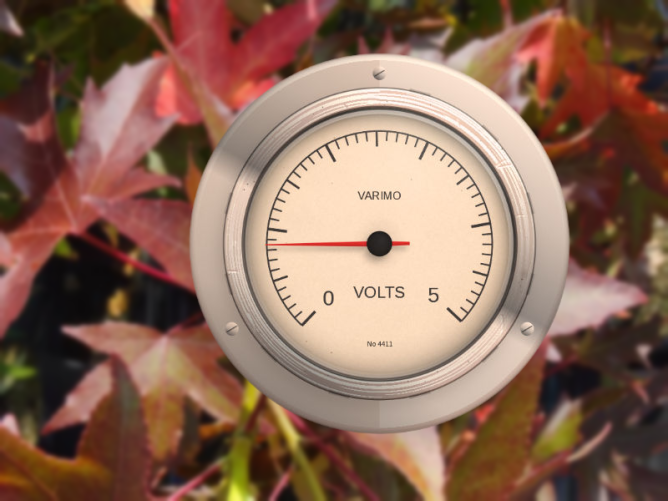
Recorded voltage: 0.85 (V)
